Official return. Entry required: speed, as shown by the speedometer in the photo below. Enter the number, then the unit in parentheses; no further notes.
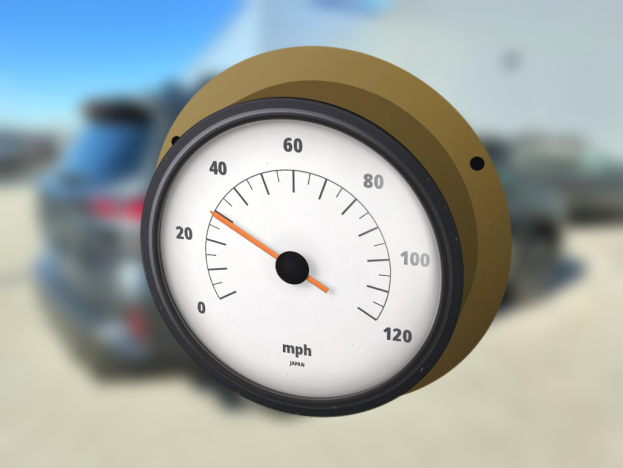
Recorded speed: 30 (mph)
